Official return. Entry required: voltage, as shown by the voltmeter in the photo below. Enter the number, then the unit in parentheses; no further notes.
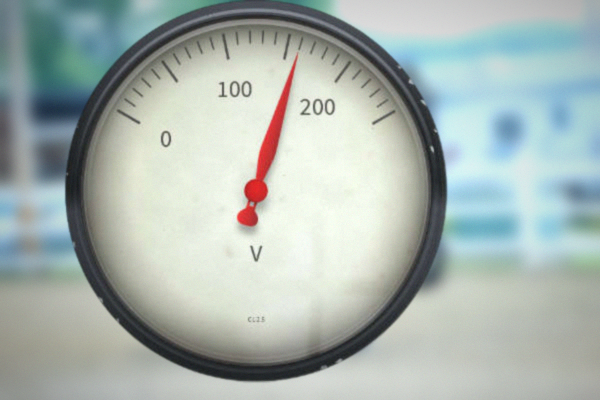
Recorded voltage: 160 (V)
